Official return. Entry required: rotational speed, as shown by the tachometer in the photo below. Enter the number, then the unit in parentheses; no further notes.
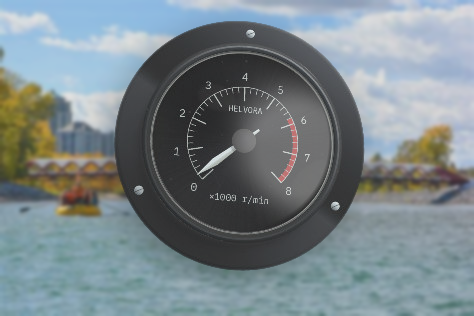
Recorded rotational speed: 200 (rpm)
